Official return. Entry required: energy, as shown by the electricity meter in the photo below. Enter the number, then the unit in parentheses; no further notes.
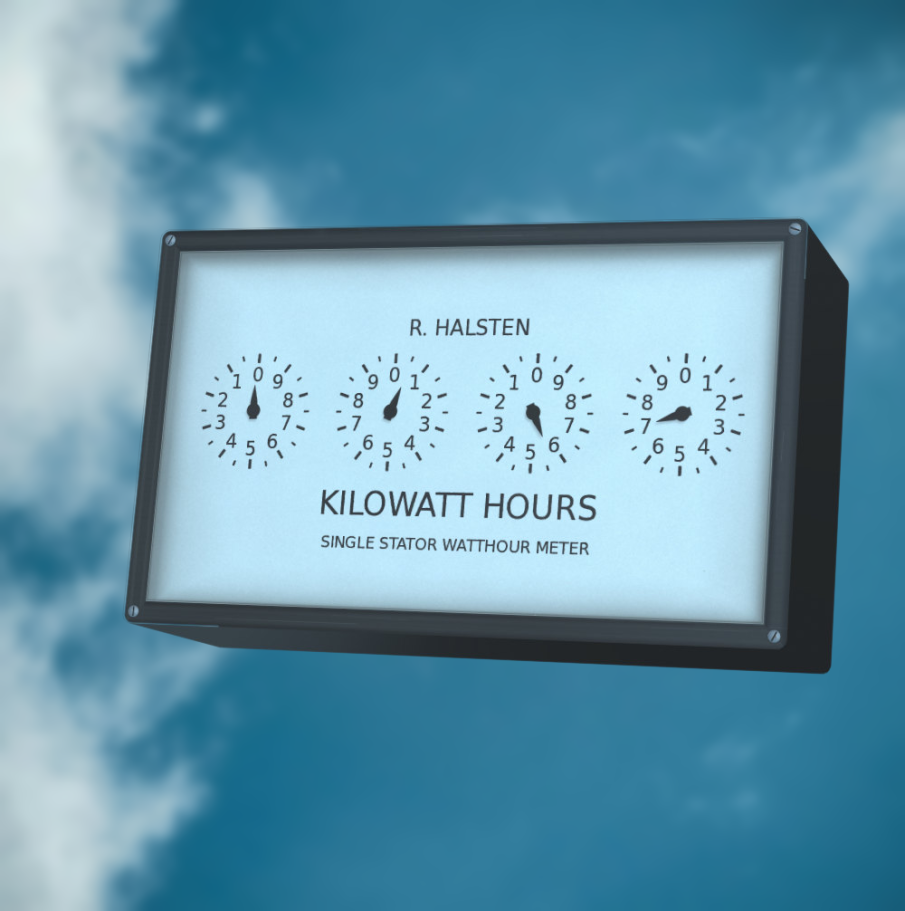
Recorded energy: 57 (kWh)
